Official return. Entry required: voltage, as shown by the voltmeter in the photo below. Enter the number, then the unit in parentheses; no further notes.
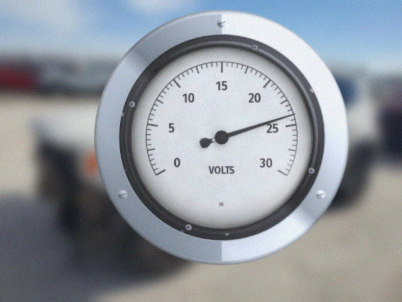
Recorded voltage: 24 (V)
